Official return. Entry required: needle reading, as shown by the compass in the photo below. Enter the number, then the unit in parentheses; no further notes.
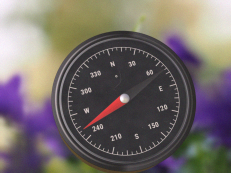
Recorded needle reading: 250 (°)
